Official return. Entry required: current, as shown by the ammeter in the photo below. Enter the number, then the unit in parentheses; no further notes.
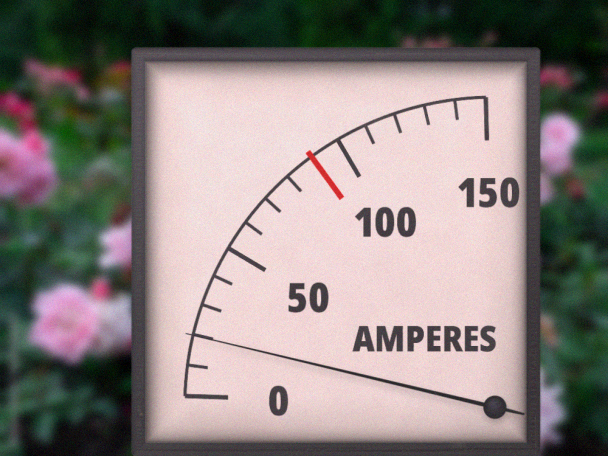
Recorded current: 20 (A)
